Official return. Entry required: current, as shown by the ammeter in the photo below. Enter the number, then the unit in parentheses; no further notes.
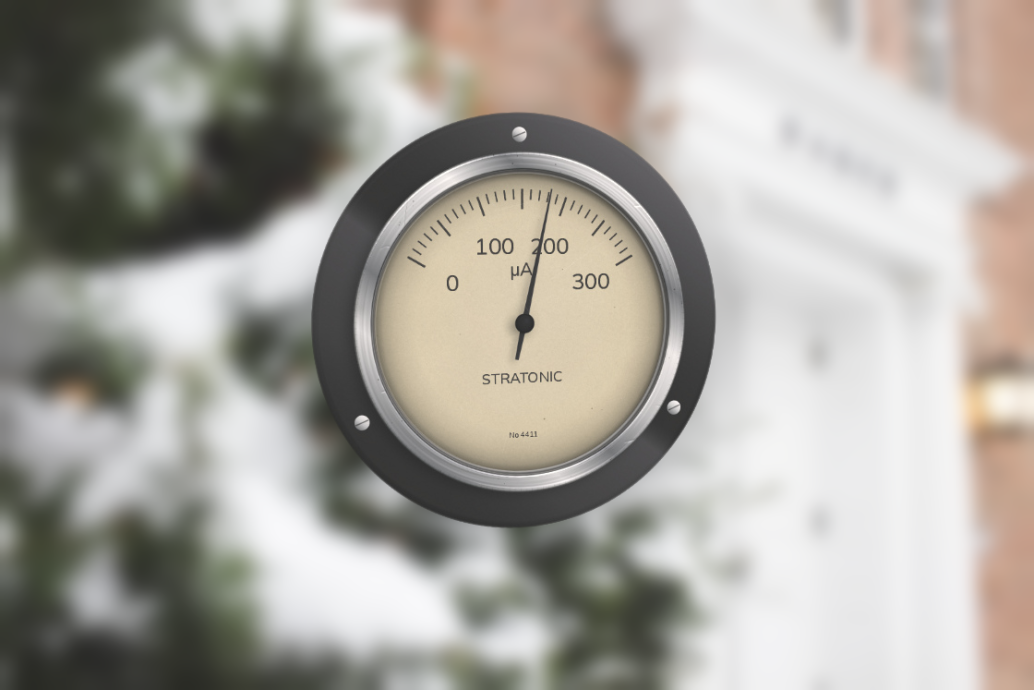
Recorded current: 180 (µA)
